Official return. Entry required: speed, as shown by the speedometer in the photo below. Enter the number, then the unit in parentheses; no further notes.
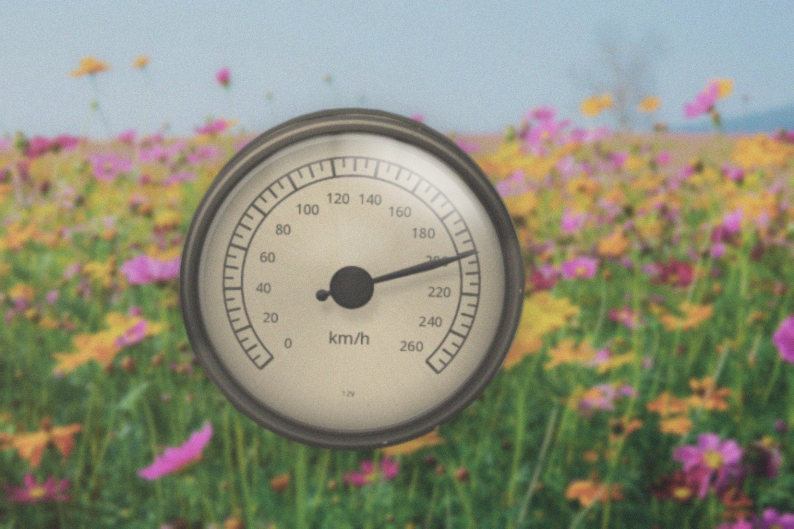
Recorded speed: 200 (km/h)
